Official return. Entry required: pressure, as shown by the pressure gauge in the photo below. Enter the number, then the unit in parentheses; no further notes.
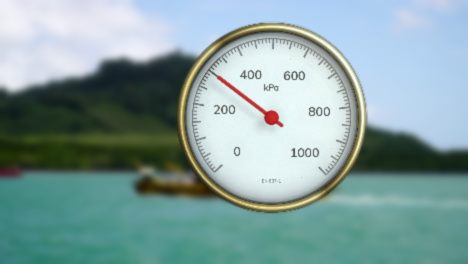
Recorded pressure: 300 (kPa)
